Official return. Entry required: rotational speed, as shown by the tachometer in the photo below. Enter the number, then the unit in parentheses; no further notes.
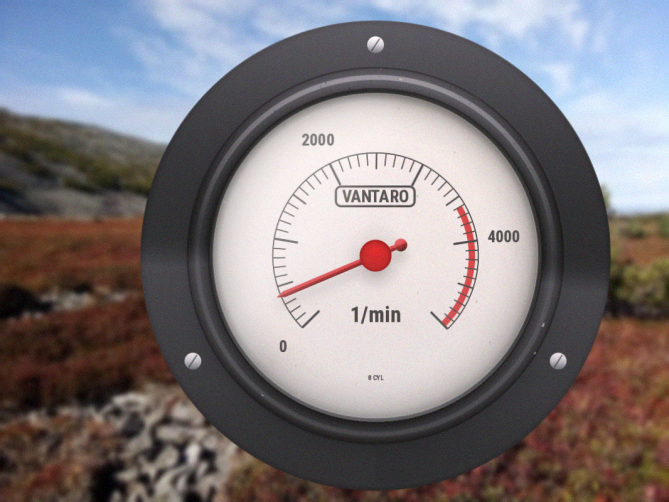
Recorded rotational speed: 400 (rpm)
